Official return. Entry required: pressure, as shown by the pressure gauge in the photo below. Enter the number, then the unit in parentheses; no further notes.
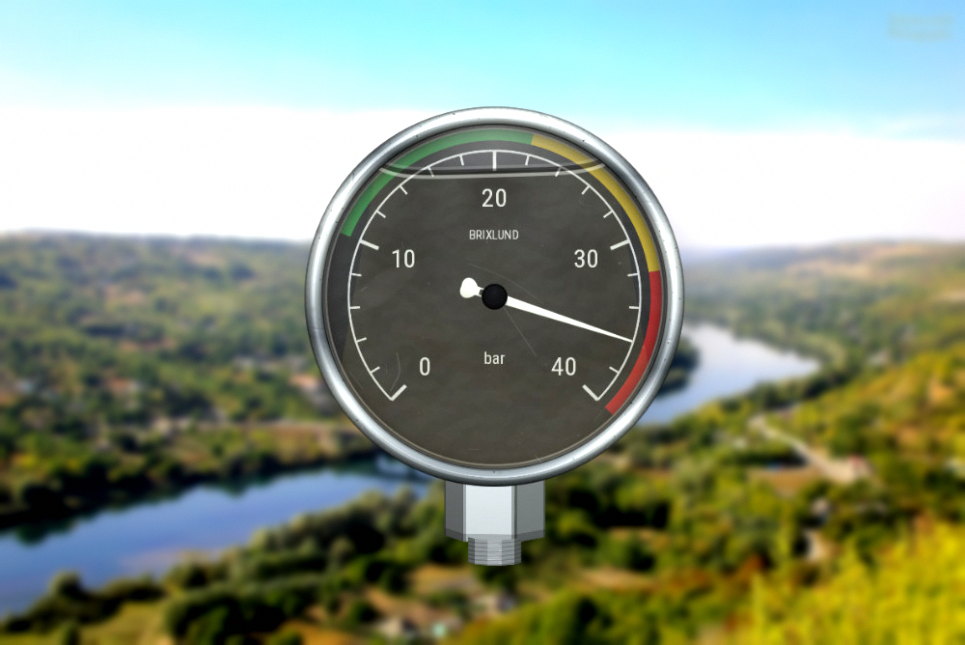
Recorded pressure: 36 (bar)
